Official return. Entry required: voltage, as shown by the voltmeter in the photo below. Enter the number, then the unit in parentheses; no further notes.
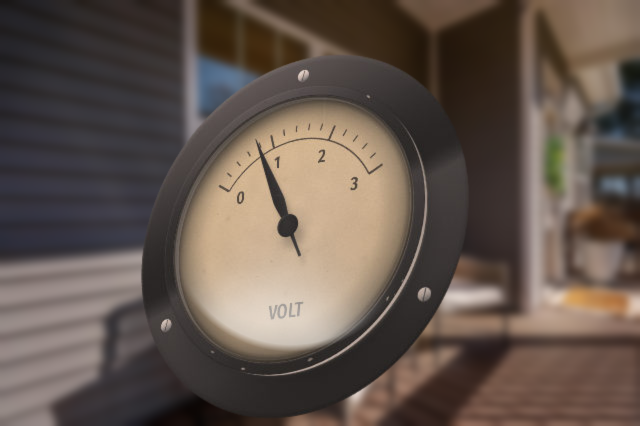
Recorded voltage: 0.8 (V)
